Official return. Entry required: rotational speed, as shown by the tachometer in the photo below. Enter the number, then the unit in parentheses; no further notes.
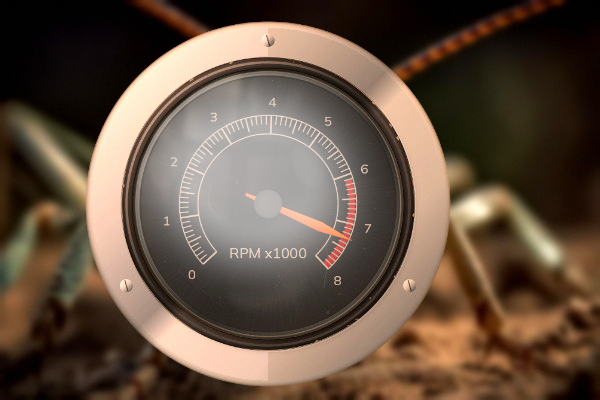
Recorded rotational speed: 7300 (rpm)
